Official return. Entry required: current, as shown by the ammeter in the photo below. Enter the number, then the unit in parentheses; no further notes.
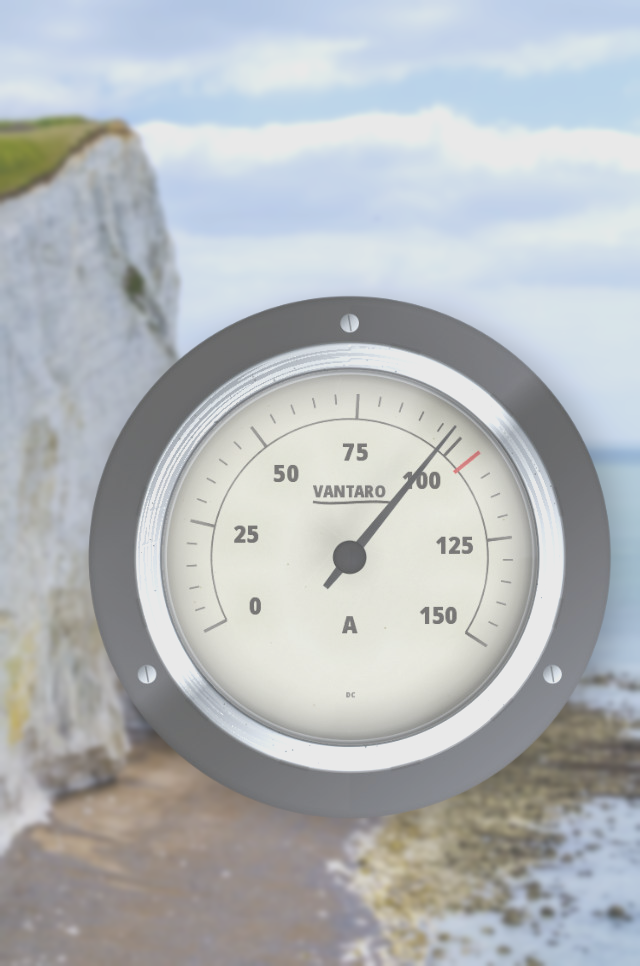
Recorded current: 97.5 (A)
